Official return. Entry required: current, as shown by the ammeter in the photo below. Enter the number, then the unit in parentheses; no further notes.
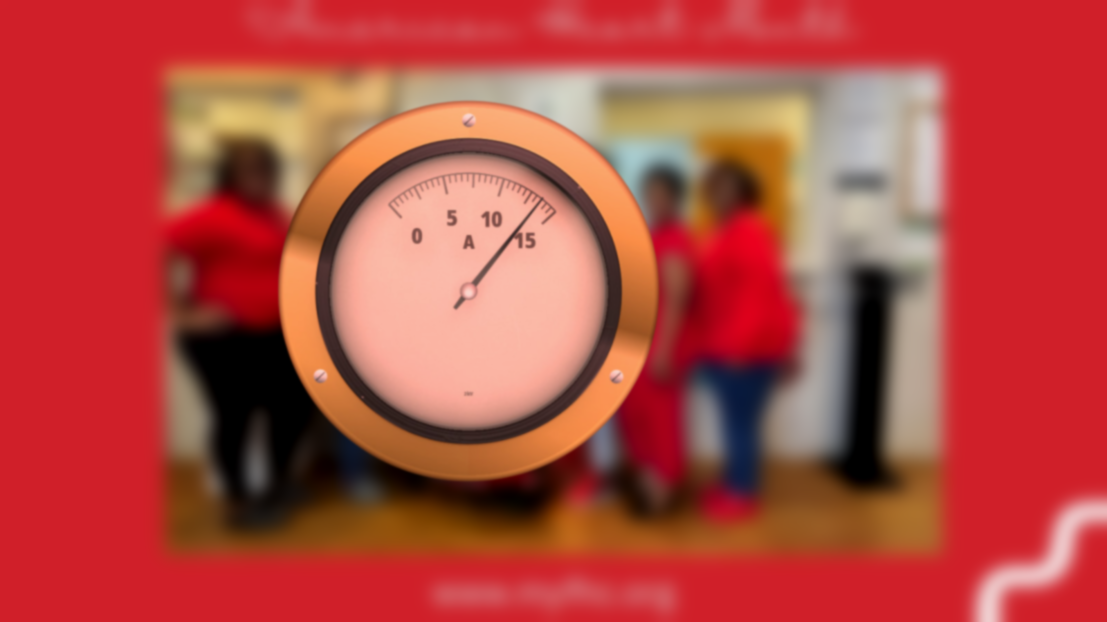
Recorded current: 13.5 (A)
